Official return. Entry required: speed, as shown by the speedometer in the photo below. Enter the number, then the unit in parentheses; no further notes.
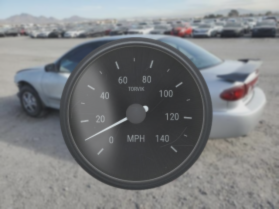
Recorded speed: 10 (mph)
